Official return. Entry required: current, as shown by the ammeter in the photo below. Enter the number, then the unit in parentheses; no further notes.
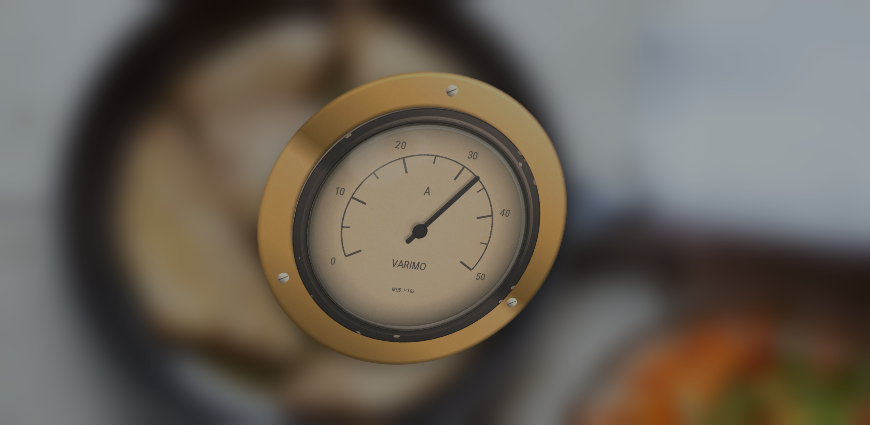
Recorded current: 32.5 (A)
